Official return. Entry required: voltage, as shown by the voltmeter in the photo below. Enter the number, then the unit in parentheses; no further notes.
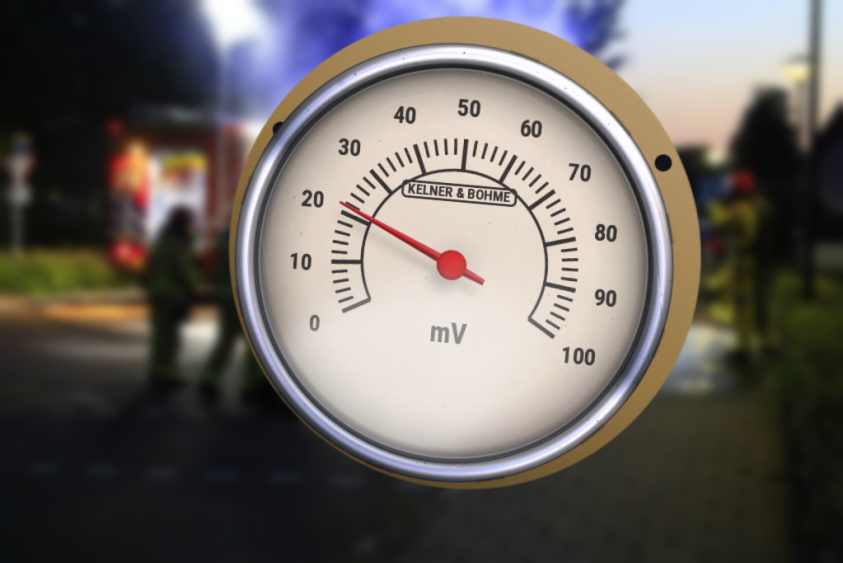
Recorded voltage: 22 (mV)
